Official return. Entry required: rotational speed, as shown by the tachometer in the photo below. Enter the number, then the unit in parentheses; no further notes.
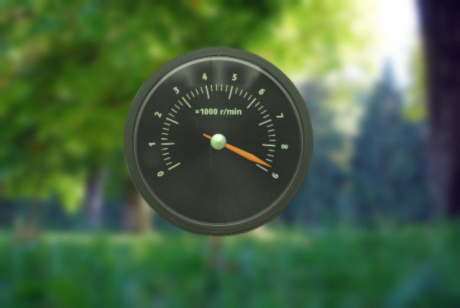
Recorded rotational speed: 8800 (rpm)
